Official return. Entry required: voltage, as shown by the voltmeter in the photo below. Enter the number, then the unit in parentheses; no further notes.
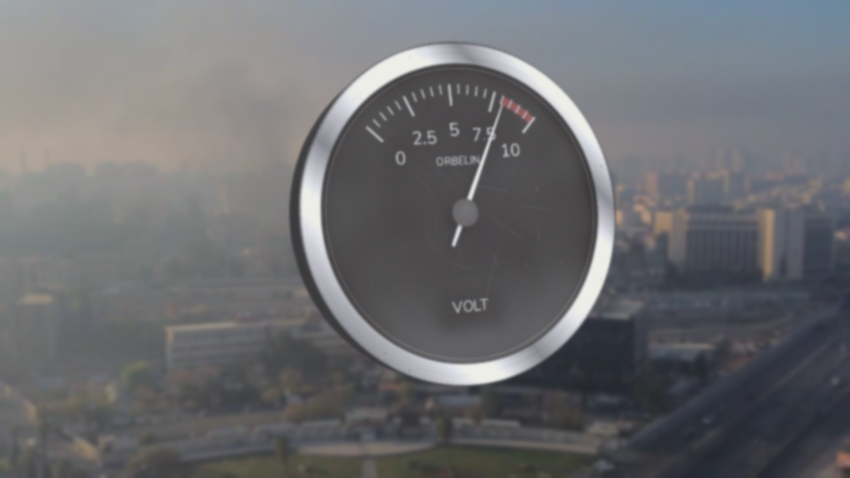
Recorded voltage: 8 (V)
